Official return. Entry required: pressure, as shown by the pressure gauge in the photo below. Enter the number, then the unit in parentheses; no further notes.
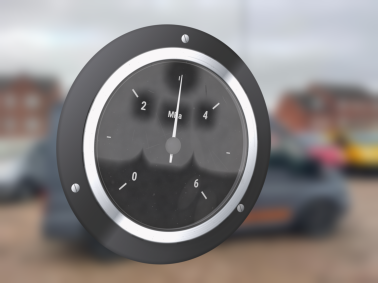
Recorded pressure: 3 (MPa)
